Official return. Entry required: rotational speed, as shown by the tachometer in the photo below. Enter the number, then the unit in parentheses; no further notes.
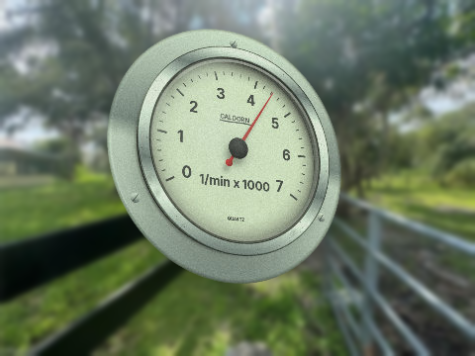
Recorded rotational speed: 4400 (rpm)
